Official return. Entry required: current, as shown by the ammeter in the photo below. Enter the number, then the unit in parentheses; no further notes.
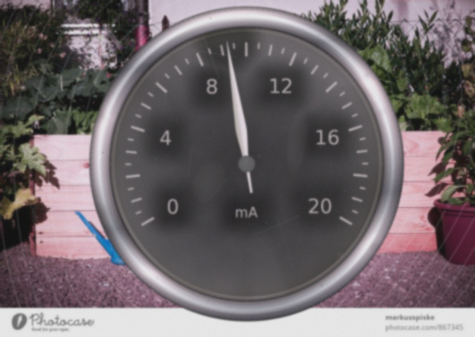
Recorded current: 9.25 (mA)
